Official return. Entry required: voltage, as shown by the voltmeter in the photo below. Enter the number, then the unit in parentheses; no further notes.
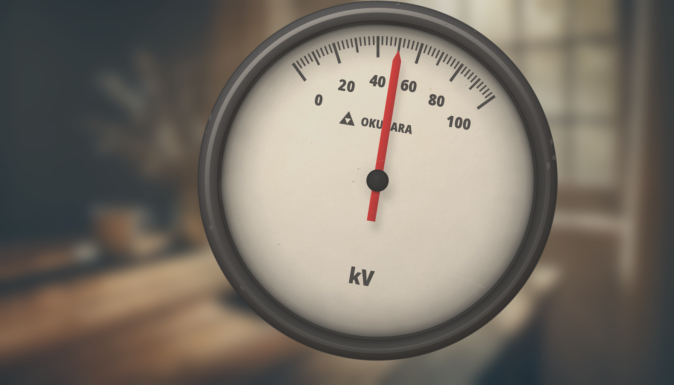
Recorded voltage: 50 (kV)
